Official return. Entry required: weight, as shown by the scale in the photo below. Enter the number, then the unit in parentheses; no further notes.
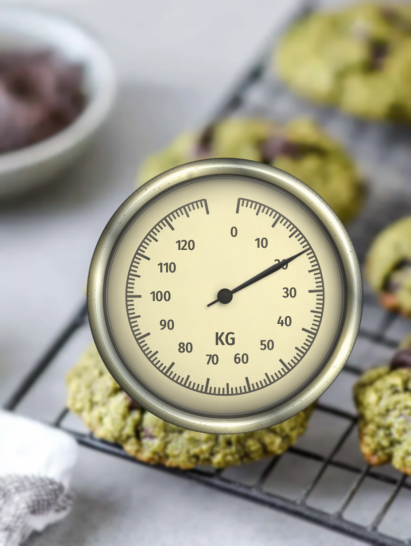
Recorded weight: 20 (kg)
